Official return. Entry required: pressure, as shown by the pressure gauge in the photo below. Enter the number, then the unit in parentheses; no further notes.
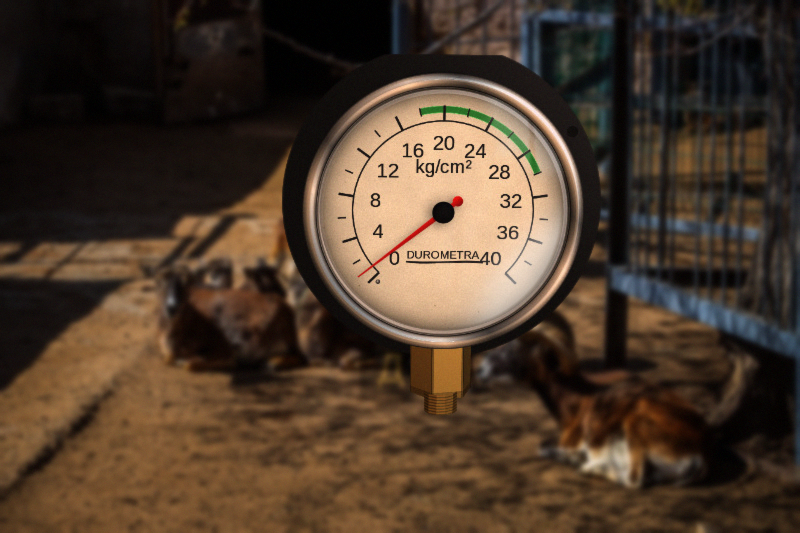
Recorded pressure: 1 (kg/cm²)
